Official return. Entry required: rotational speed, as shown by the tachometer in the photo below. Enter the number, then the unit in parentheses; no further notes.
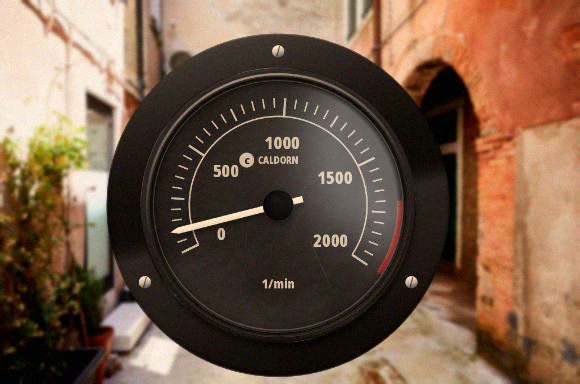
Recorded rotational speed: 100 (rpm)
